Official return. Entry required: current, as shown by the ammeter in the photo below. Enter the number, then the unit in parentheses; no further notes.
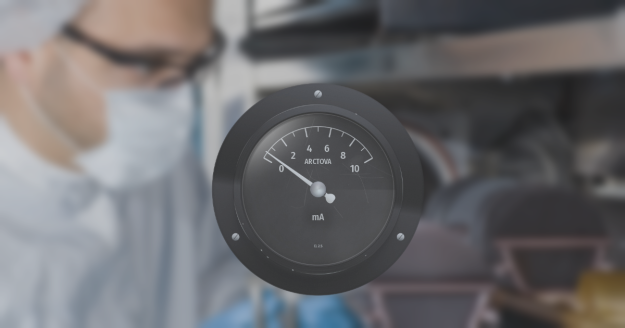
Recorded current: 0.5 (mA)
